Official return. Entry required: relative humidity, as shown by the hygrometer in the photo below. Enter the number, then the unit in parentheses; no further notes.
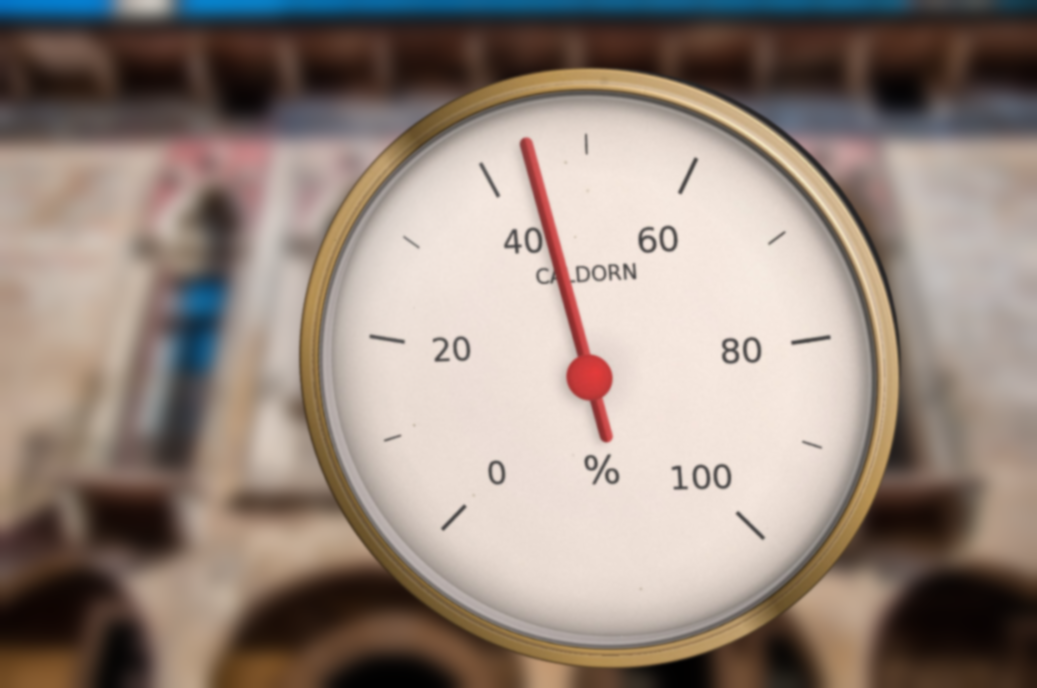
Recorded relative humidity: 45 (%)
